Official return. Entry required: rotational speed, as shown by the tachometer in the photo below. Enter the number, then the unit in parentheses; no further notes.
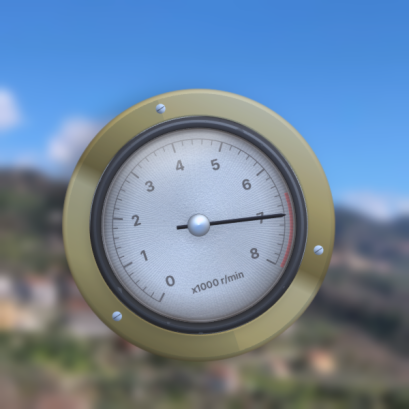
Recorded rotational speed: 7000 (rpm)
